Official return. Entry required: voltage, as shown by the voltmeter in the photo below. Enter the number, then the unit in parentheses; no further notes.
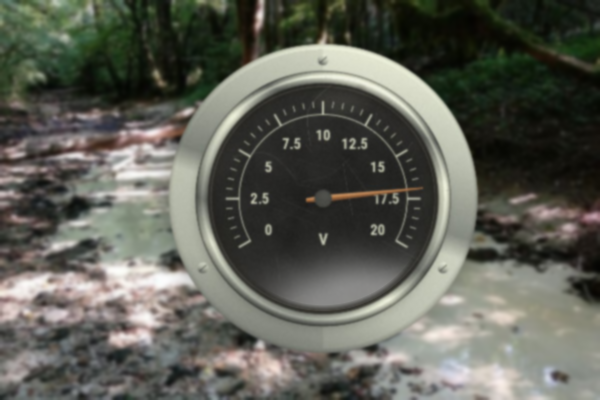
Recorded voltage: 17 (V)
